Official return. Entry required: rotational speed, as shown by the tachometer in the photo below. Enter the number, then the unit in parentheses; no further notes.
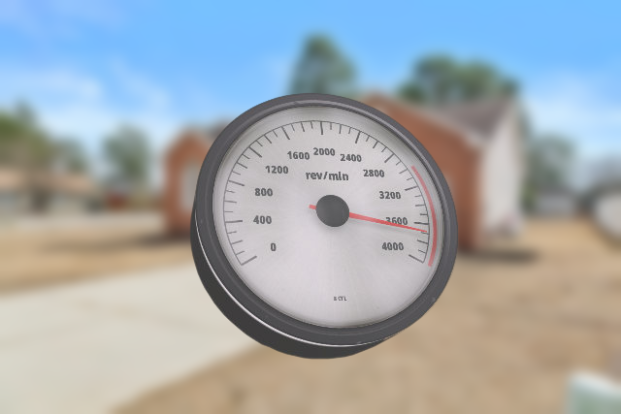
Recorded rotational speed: 3700 (rpm)
